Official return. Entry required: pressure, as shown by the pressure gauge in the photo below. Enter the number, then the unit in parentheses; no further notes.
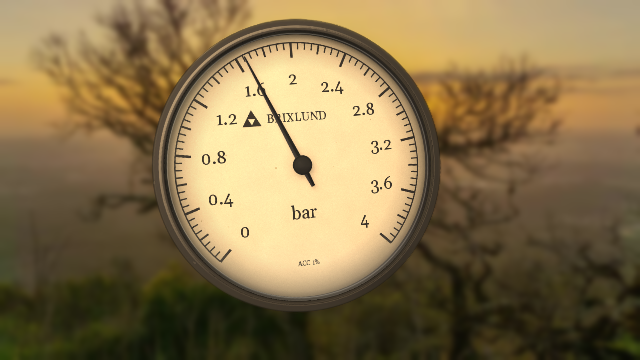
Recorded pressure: 1.65 (bar)
